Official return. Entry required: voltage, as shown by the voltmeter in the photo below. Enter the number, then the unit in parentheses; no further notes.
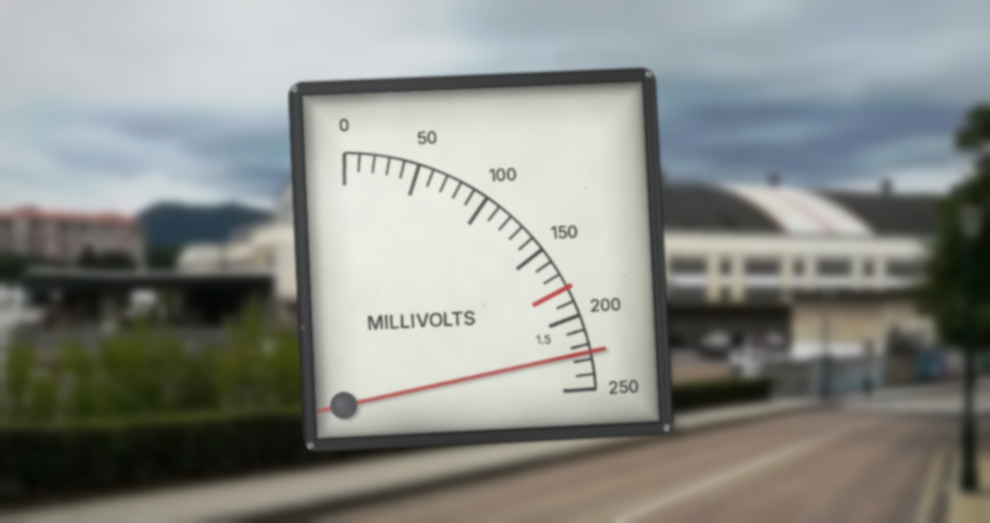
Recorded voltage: 225 (mV)
